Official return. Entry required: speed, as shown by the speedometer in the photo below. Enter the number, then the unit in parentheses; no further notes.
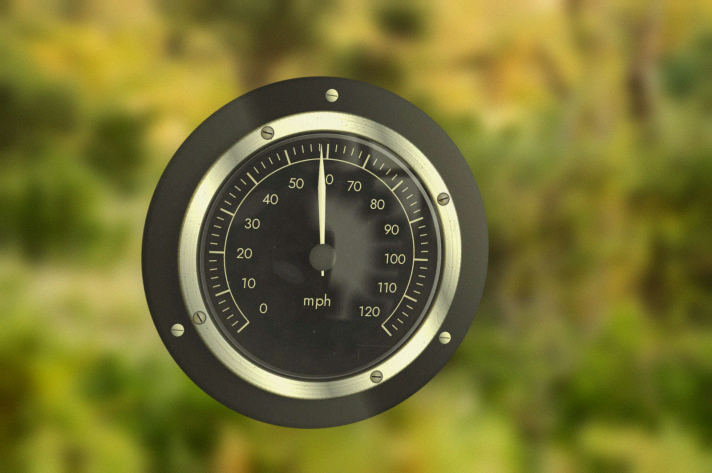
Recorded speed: 58 (mph)
